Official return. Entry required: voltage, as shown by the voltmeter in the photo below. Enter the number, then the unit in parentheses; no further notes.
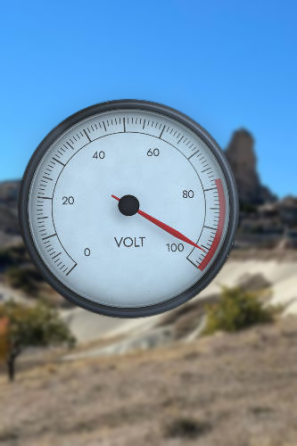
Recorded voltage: 96 (V)
